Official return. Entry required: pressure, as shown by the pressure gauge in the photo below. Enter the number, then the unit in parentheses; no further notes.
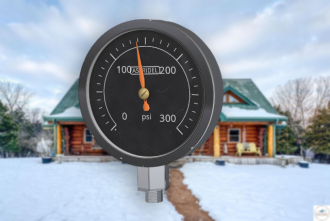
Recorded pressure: 140 (psi)
